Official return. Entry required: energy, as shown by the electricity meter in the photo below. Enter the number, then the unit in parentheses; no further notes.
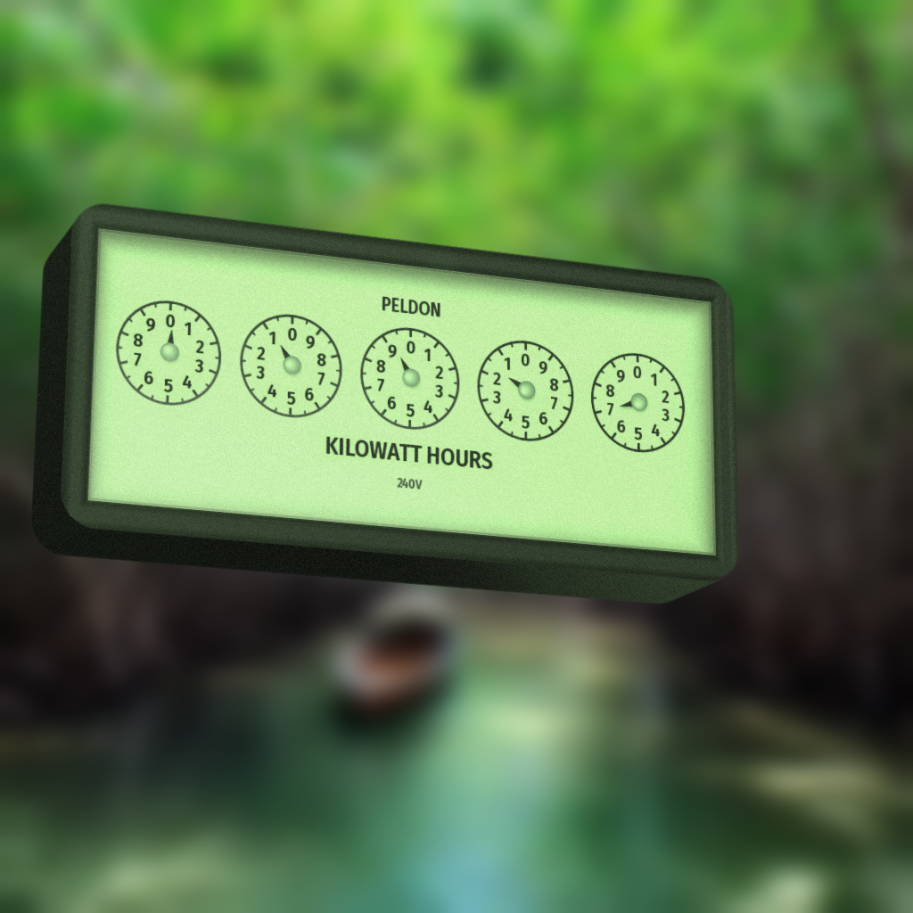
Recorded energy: 917 (kWh)
